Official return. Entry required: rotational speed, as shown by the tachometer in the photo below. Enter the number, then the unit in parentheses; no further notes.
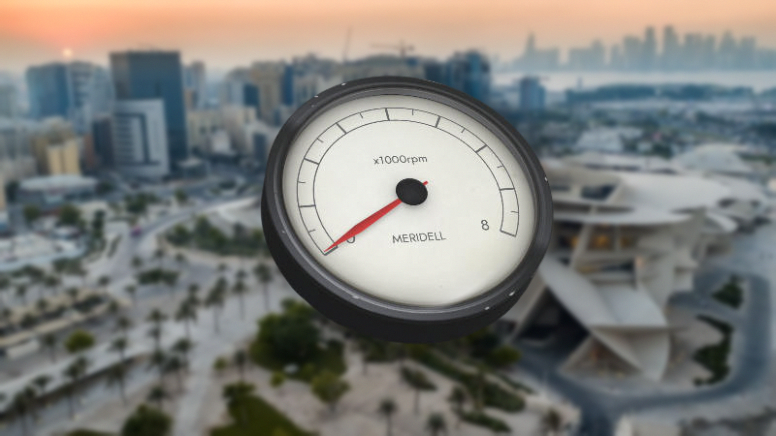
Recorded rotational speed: 0 (rpm)
